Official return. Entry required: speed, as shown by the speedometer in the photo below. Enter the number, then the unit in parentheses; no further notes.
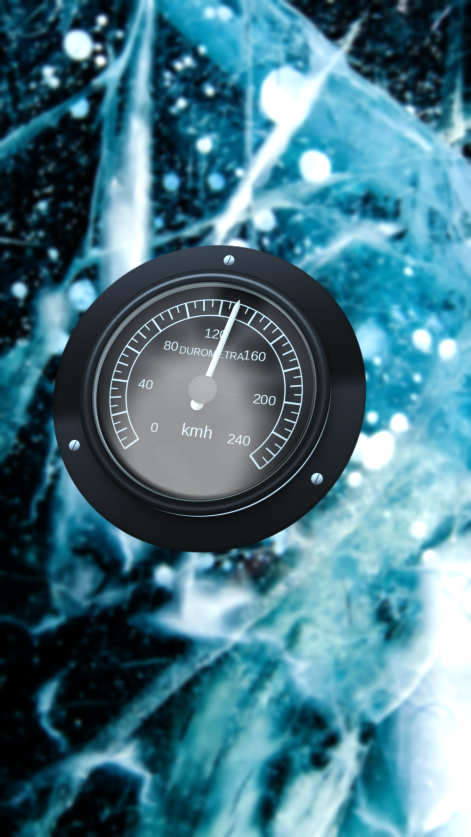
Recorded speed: 130 (km/h)
